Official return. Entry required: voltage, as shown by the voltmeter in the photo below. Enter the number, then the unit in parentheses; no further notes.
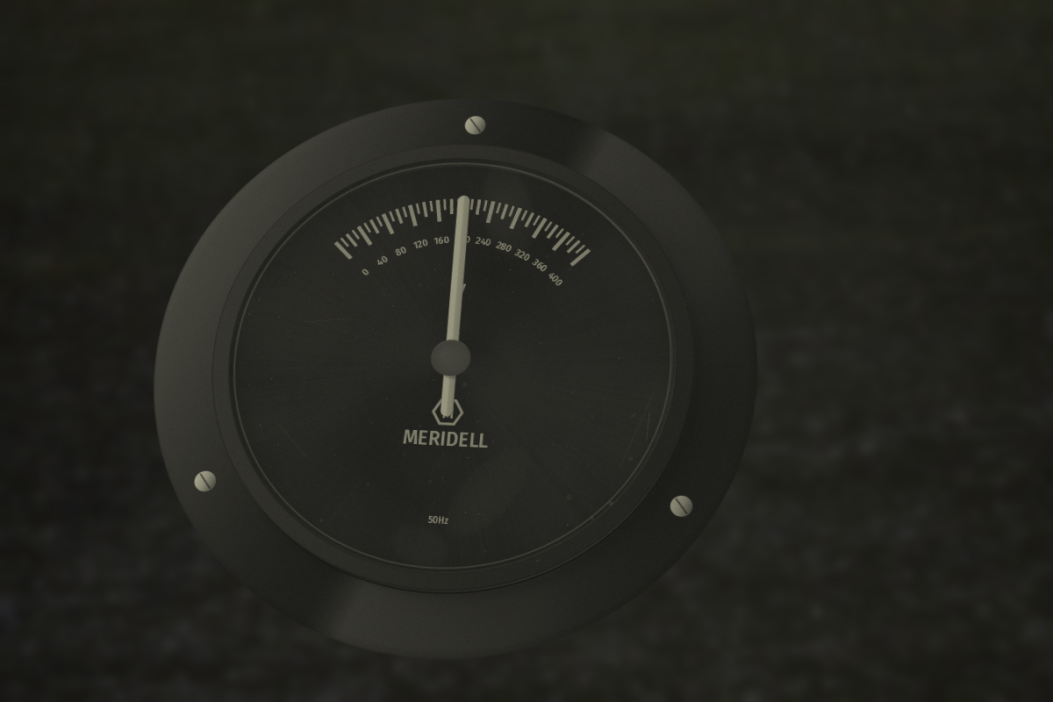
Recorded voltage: 200 (V)
